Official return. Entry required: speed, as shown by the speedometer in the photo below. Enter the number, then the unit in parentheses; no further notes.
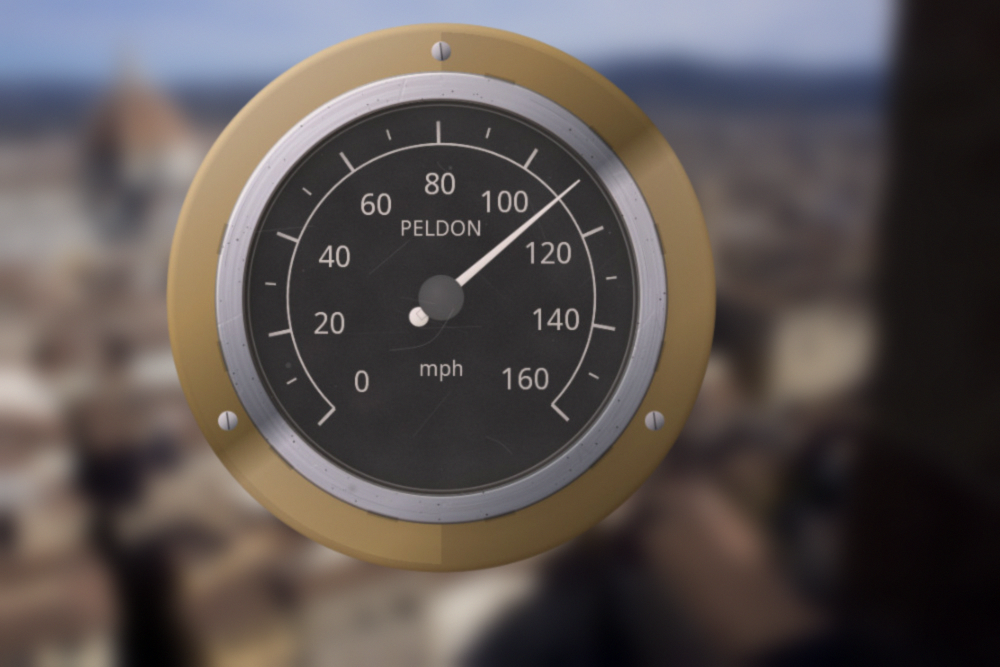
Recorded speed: 110 (mph)
